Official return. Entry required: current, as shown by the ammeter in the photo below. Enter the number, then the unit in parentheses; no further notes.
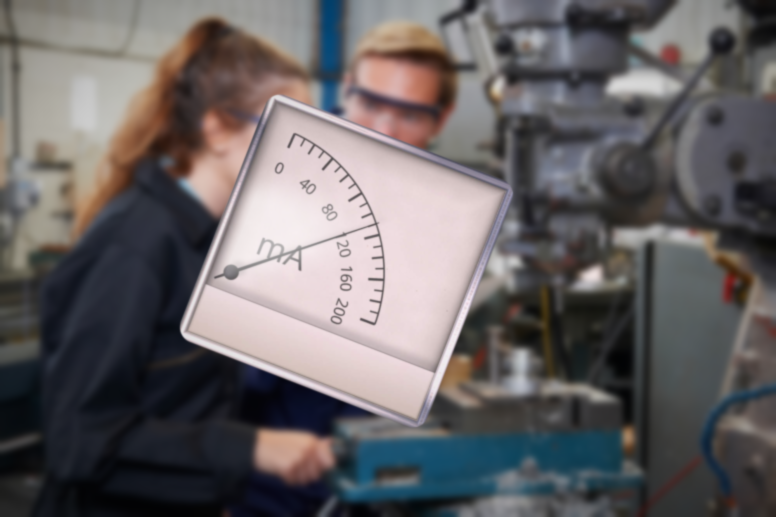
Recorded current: 110 (mA)
